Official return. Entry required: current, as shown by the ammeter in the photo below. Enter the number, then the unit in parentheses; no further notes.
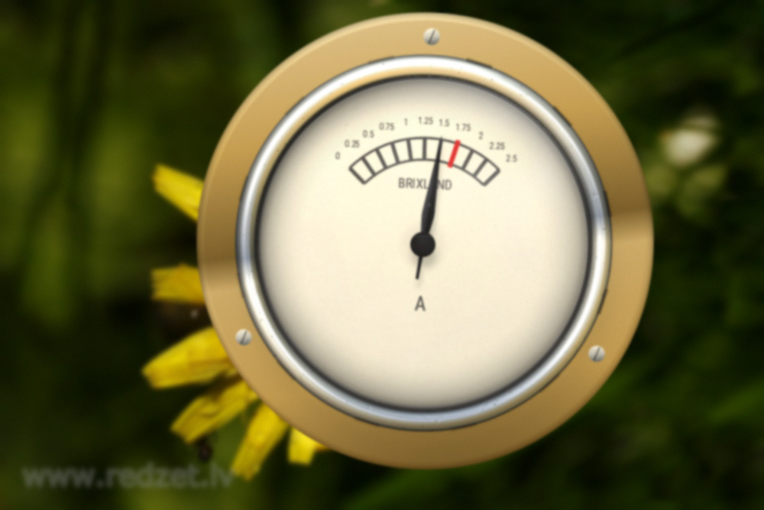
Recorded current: 1.5 (A)
